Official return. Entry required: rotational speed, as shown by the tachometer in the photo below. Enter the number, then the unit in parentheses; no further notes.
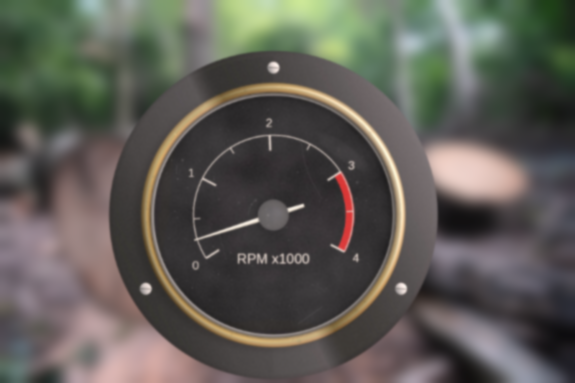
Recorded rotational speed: 250 (rpm)
